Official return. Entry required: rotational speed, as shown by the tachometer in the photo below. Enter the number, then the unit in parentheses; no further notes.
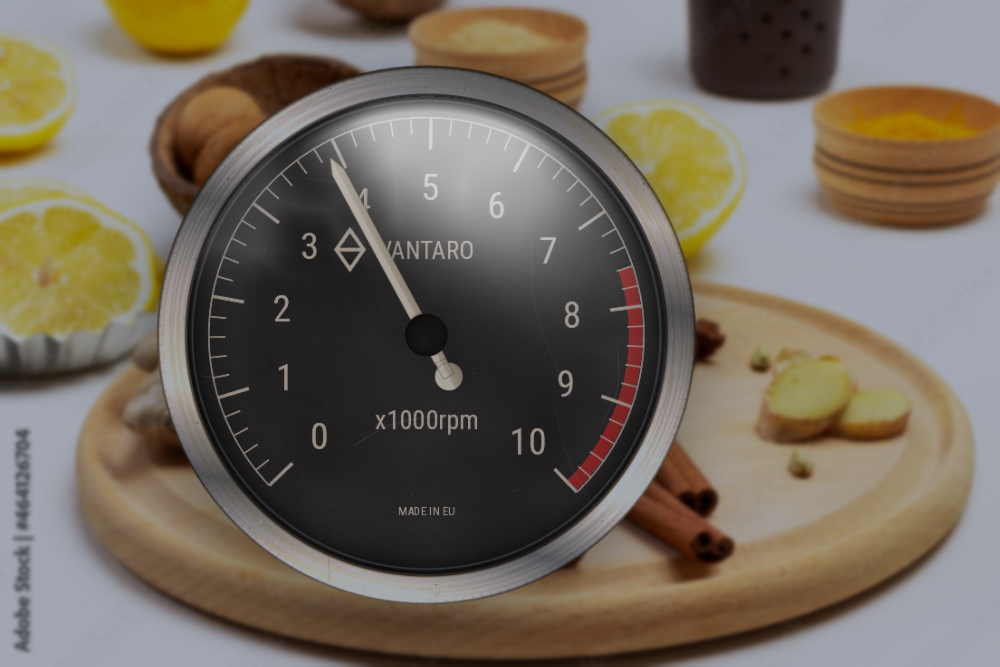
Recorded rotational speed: 3900 (rpm)
